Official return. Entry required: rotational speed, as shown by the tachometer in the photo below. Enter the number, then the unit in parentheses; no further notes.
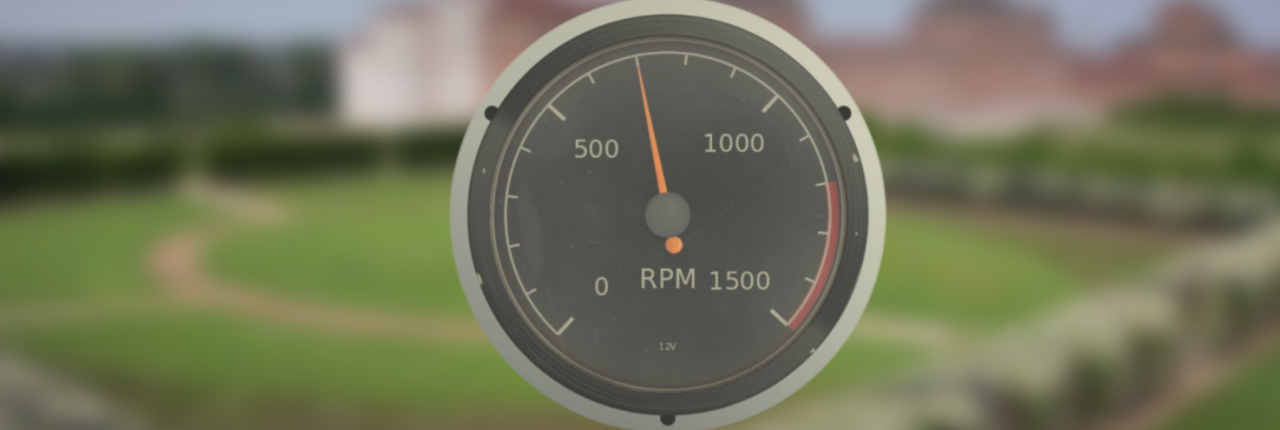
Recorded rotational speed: 700 (rpm)
